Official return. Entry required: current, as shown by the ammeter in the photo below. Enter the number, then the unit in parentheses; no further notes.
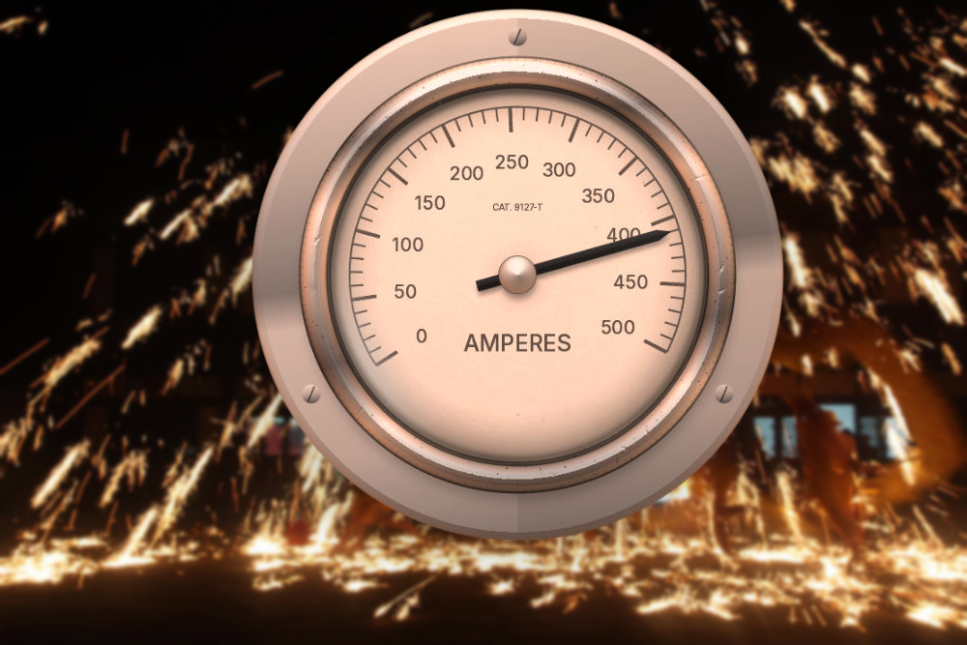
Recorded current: 410 (A)
